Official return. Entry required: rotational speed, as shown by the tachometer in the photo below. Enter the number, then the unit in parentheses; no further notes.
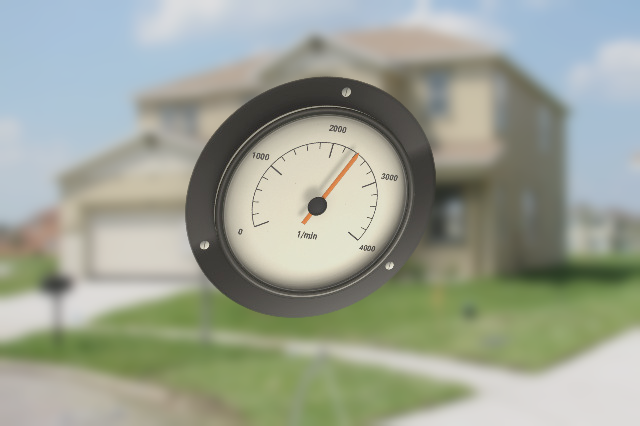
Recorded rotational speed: 2400 (rpm)
